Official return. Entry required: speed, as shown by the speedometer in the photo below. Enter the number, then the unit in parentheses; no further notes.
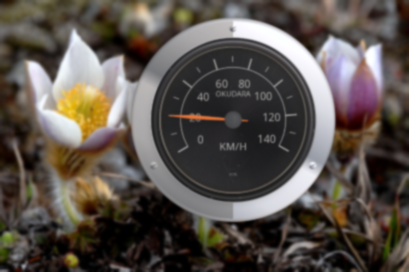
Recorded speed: 20 (km/h)
